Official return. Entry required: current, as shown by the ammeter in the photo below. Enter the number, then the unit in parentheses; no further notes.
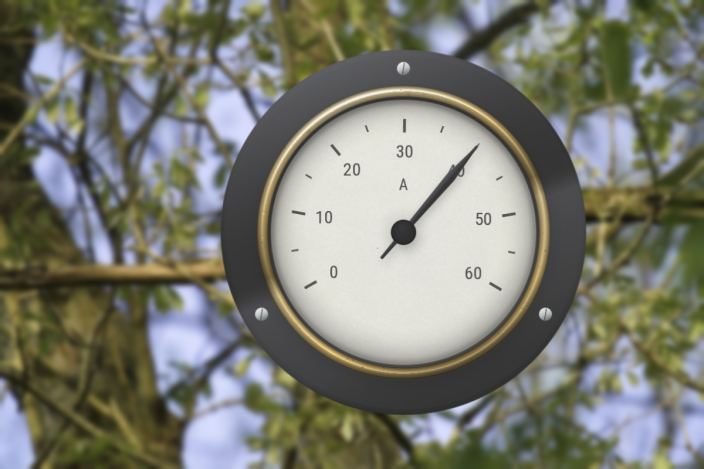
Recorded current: 40 (A)
